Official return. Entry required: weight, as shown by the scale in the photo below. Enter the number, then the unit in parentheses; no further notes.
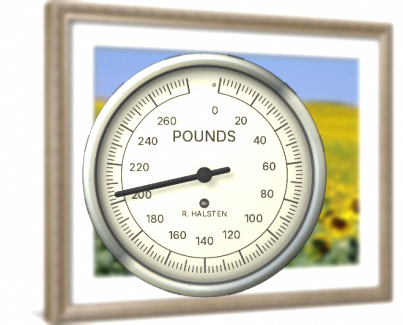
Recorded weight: 204 (lb)
